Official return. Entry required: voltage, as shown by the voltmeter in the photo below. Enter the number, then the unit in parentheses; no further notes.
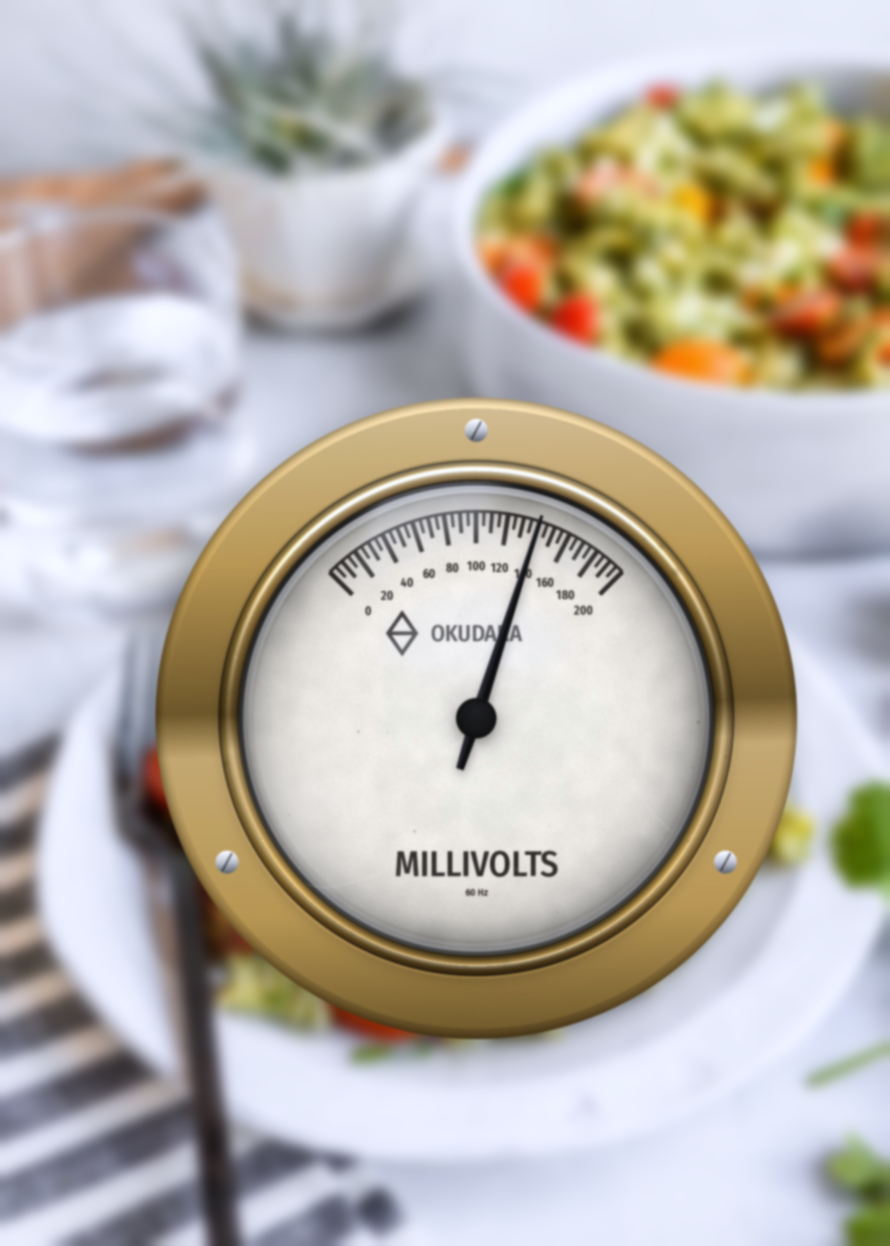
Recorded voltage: 140 (mV)
